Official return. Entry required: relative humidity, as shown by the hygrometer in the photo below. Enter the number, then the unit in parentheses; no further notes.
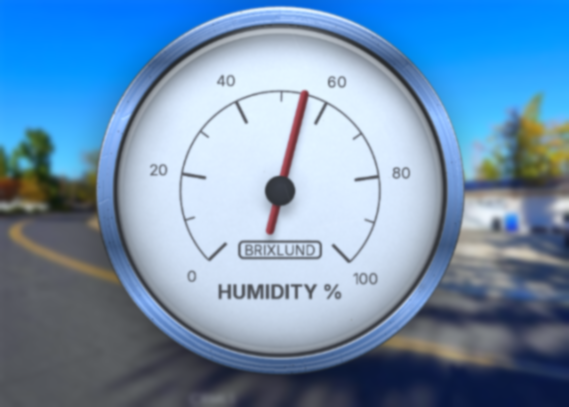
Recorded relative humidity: 55 (%)
